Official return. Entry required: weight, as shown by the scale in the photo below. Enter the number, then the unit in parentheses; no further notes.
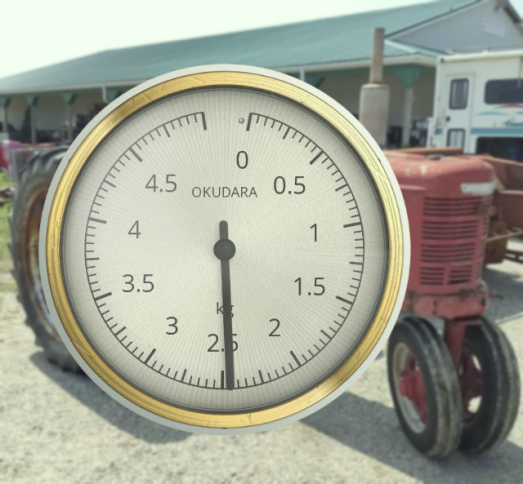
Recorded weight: 2.45 (kg)
